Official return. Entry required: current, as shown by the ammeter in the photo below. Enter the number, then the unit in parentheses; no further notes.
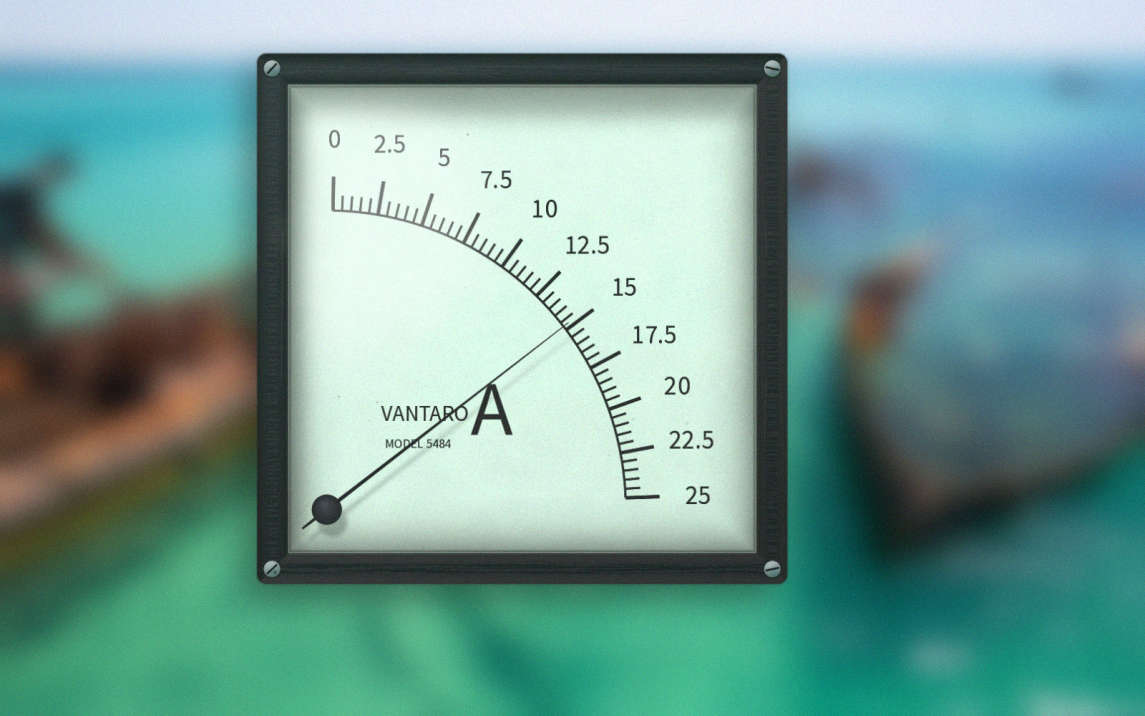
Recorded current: 14.75 (A)
